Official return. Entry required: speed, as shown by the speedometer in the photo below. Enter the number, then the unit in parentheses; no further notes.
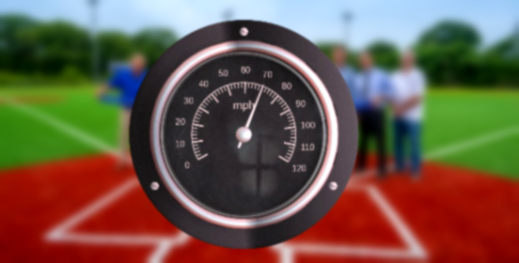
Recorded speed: 70 (mph)
